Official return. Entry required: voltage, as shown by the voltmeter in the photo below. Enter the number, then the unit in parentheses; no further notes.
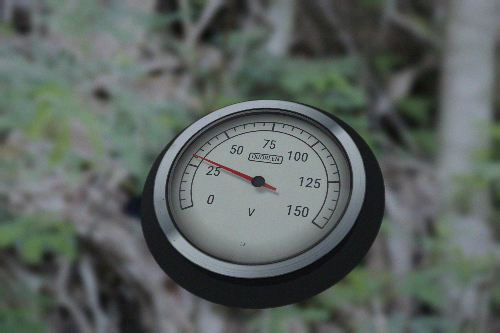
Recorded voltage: 30 (V)
